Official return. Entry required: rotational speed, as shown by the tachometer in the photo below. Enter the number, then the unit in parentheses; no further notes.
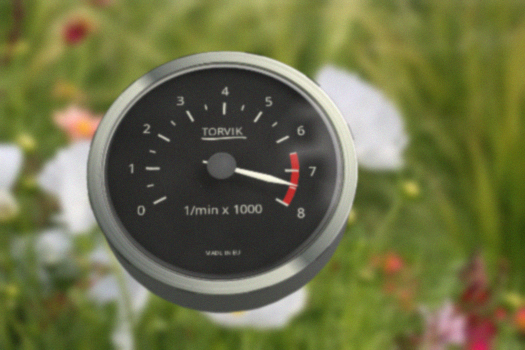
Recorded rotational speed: 7500 (rpm)
